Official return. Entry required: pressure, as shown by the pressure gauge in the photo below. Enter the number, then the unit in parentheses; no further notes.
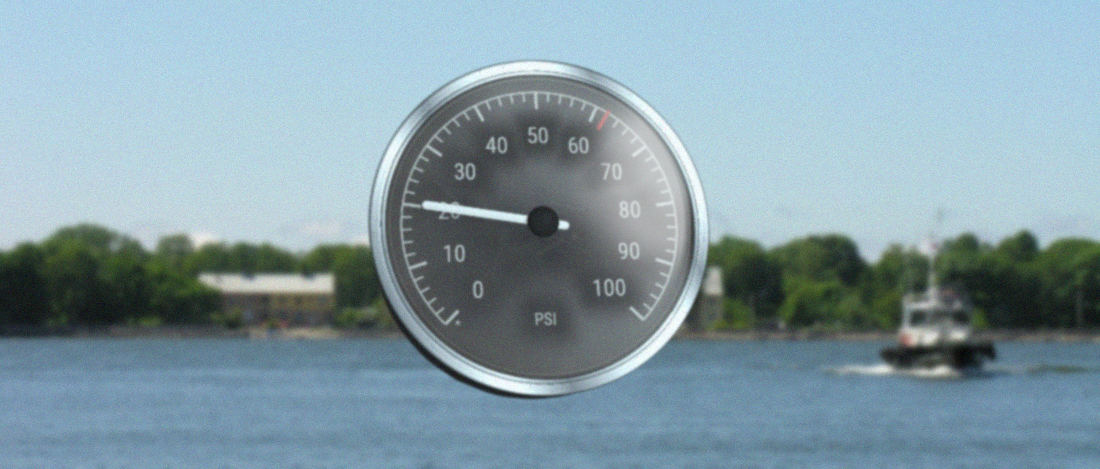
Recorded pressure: 20 (psi)
